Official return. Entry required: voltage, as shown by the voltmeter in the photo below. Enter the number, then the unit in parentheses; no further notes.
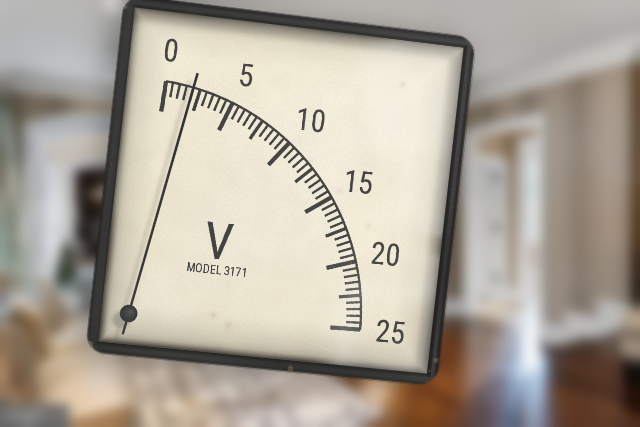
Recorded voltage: 2 (V)
